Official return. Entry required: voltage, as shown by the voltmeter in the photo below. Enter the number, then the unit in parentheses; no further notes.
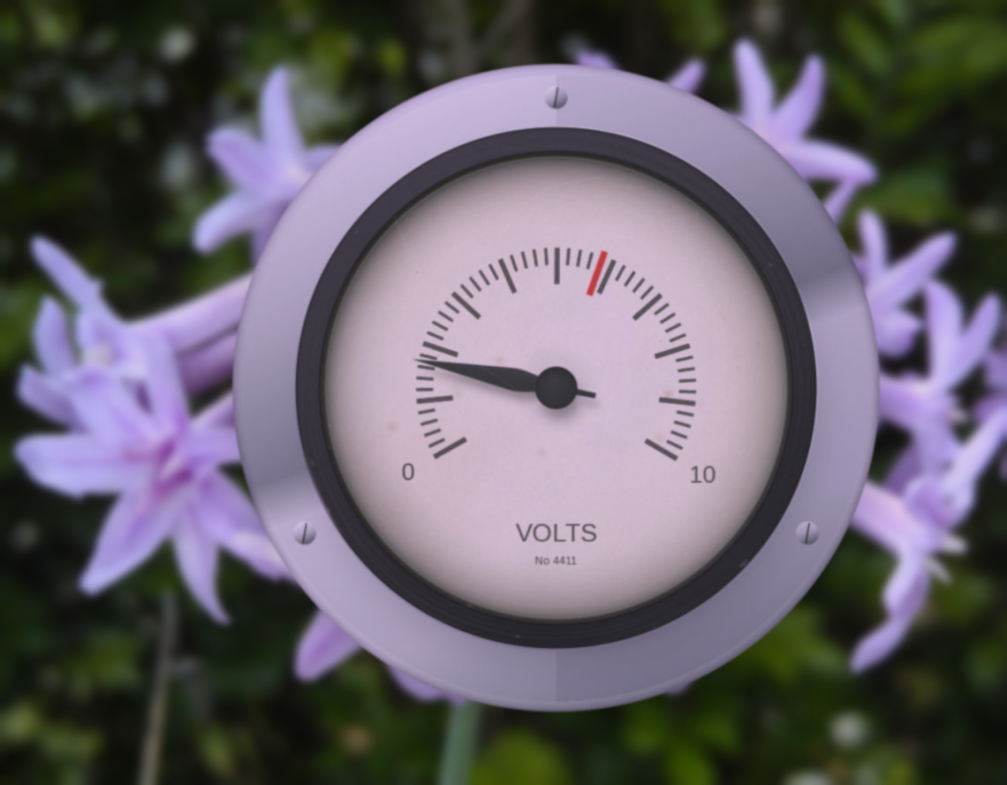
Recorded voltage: 1.7 (V)
